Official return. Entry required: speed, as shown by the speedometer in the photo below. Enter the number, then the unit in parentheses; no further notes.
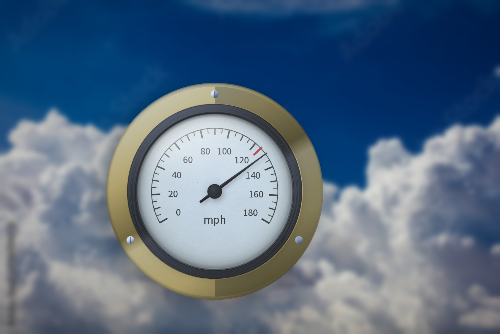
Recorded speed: 130 (mph)
